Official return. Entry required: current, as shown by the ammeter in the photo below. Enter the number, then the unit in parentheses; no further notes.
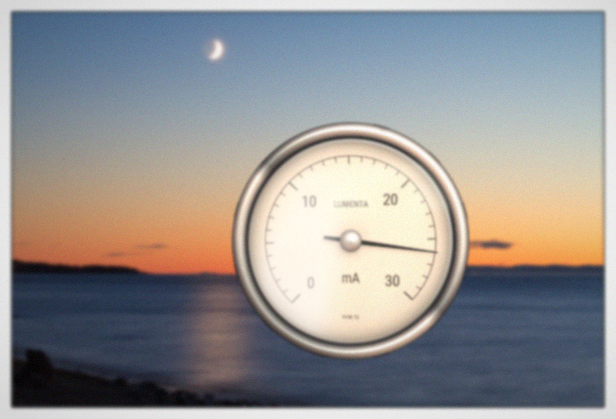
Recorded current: 26 (mA)
